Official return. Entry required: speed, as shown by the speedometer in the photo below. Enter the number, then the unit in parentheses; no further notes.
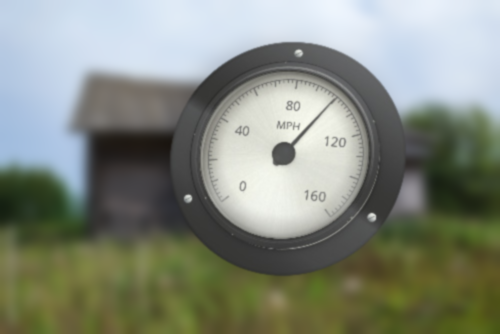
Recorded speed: 100 (mph)
